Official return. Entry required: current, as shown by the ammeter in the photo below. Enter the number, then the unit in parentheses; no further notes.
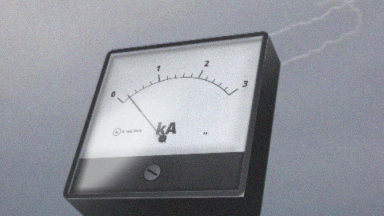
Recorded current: 0.2 (kA)
